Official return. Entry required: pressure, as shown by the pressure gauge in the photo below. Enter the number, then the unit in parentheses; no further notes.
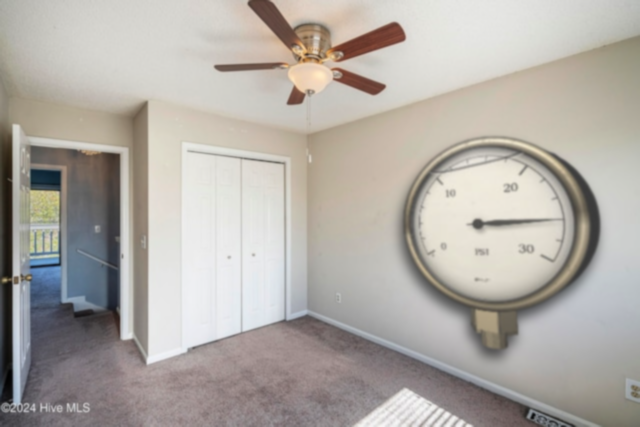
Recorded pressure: 26 (psi)
